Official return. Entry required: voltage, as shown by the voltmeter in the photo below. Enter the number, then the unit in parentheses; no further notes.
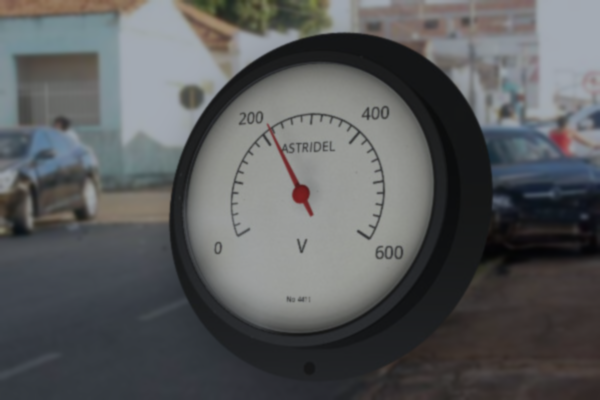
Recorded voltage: 220 (V)
